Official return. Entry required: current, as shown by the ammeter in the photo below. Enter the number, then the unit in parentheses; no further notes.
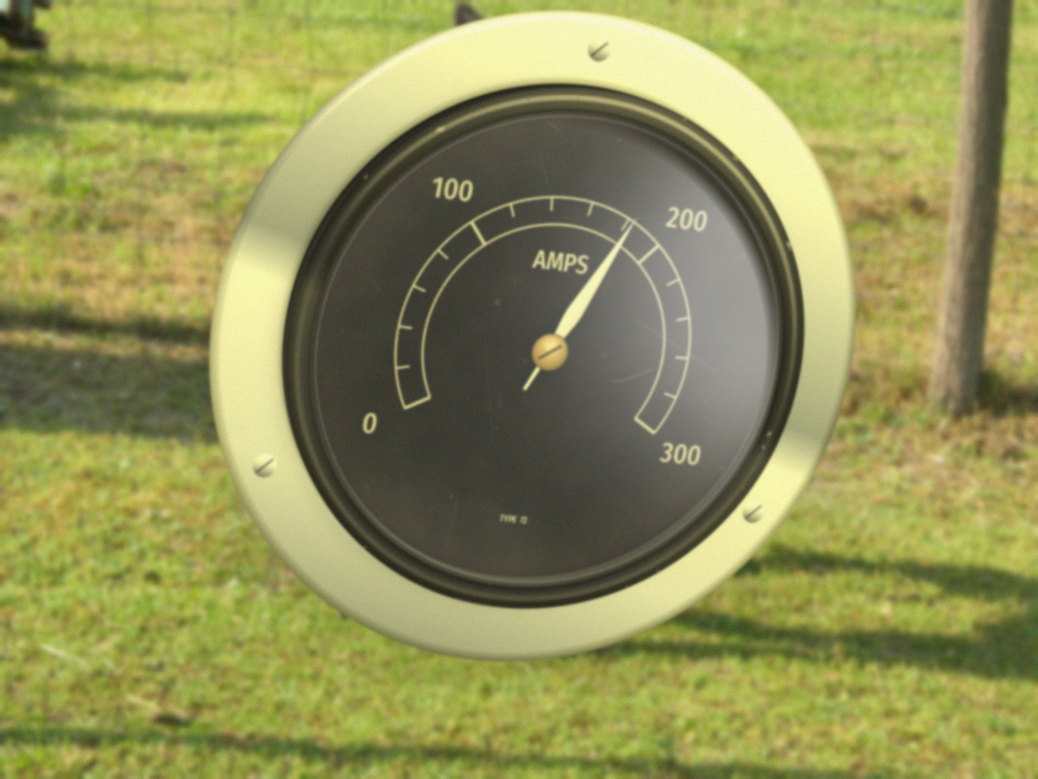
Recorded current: 180 (A)
